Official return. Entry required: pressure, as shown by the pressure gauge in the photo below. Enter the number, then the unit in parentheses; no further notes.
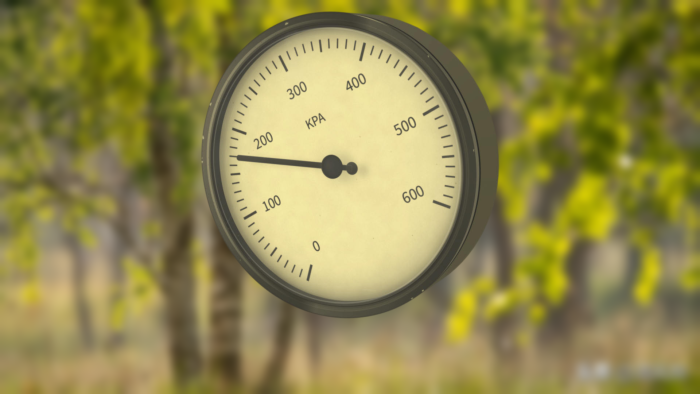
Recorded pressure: 170 (kPa)
